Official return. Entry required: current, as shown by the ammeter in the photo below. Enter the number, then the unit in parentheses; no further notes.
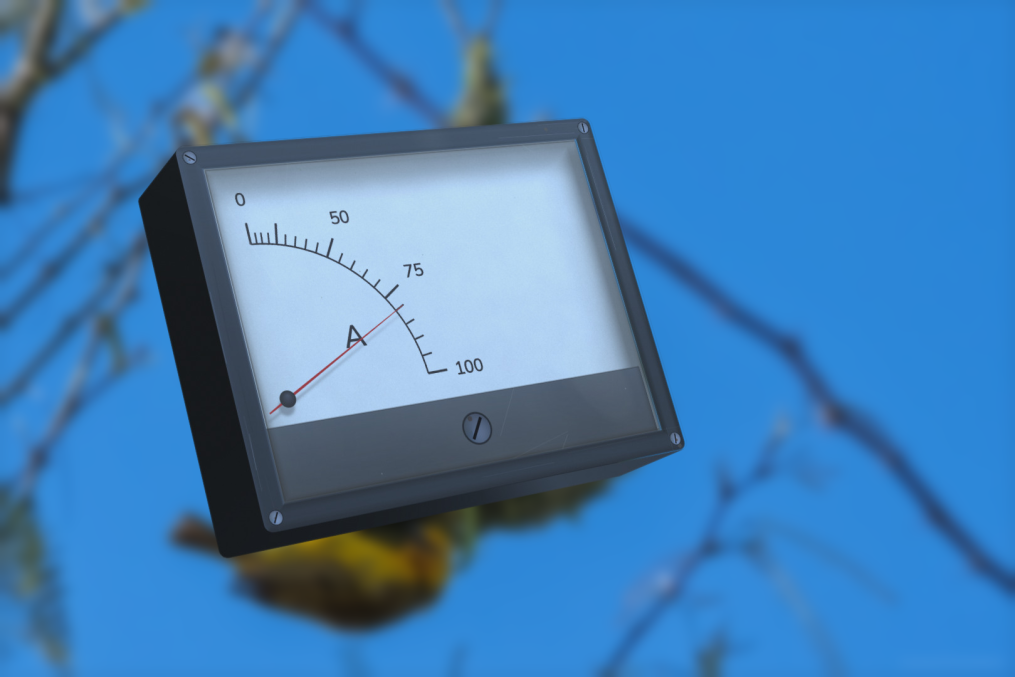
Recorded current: 80 (A)
